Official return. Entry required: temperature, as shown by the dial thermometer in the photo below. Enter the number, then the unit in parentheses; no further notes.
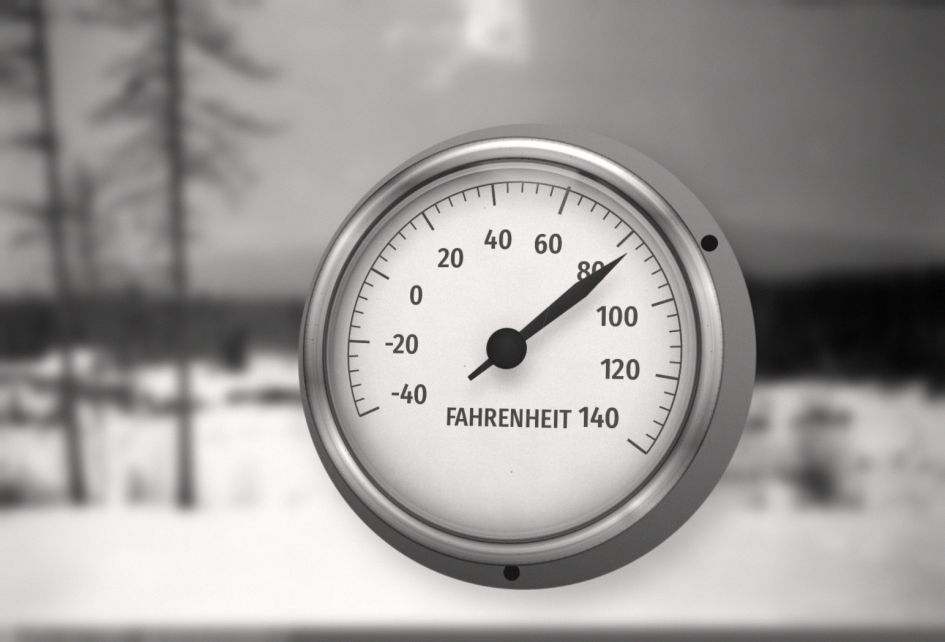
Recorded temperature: 84 (°F)
